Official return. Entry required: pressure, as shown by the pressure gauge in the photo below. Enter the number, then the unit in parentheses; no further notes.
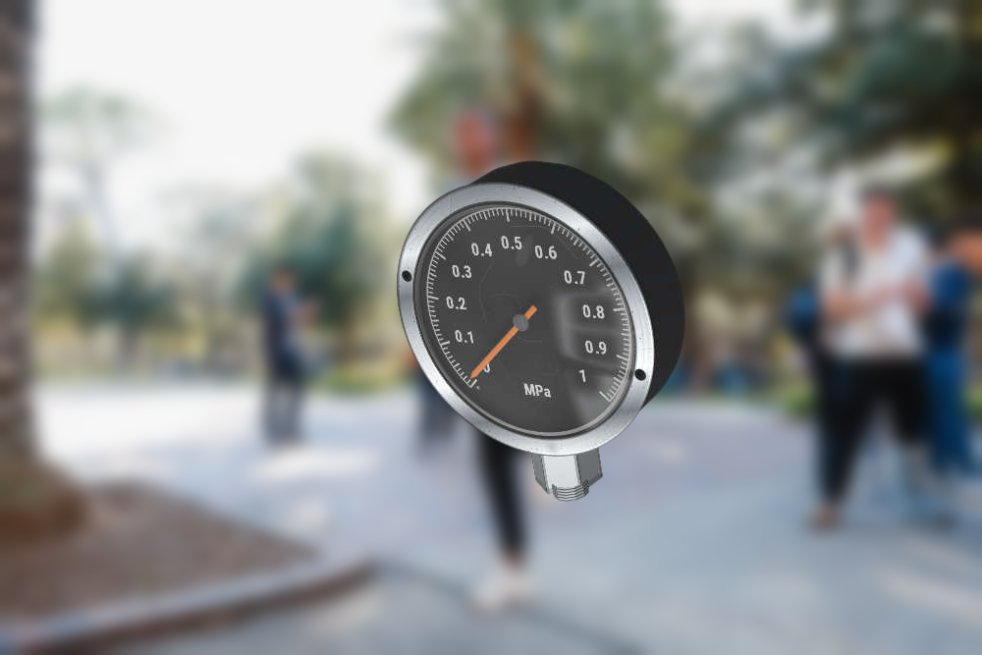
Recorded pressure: 0.01 (MPa)
